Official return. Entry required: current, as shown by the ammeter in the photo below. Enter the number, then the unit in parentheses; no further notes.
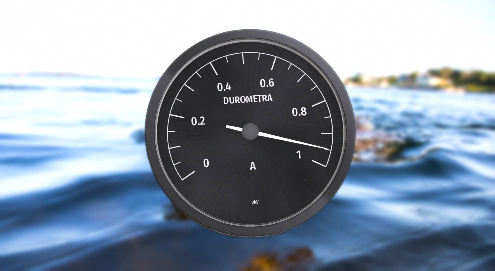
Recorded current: 0.95 (A)
